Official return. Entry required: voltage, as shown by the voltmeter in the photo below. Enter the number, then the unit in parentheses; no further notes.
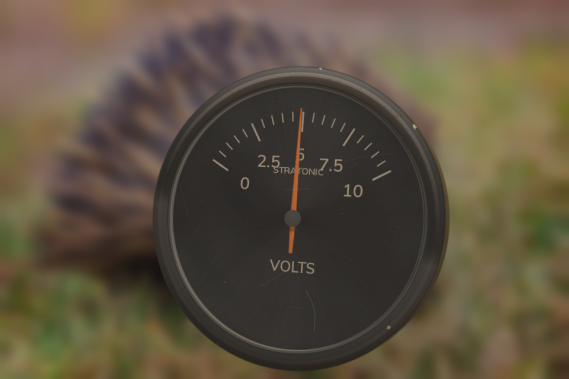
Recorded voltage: 5 (V)
